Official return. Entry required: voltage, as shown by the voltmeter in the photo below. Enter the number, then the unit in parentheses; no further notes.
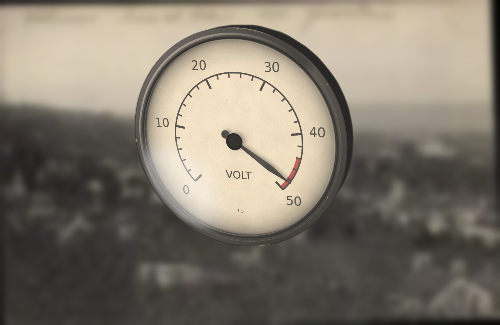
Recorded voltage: 48 (V)
